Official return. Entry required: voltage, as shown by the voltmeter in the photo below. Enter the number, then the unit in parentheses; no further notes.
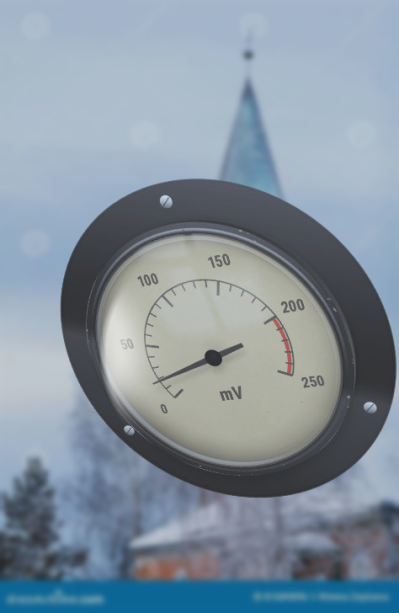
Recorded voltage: 20 (mV)
